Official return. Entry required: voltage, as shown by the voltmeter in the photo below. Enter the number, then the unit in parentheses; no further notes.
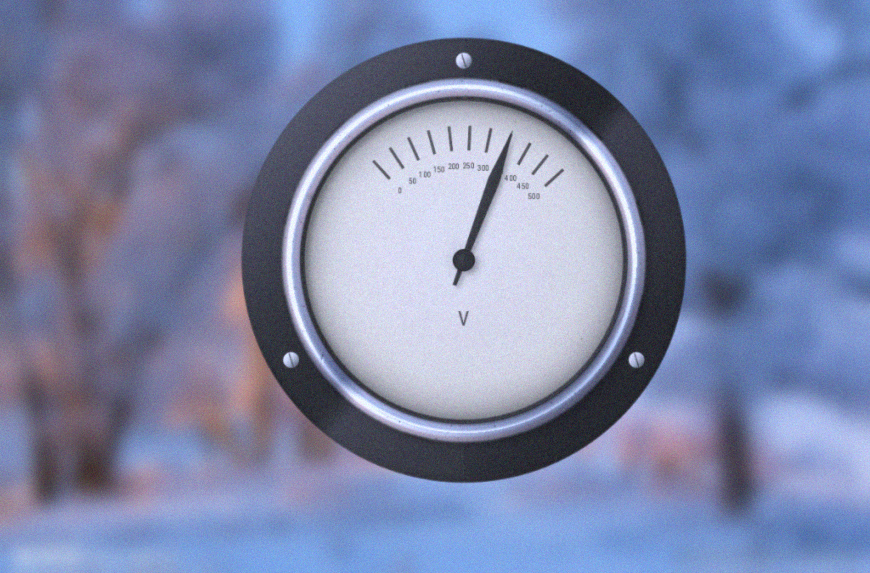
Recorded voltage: 350 (V)
